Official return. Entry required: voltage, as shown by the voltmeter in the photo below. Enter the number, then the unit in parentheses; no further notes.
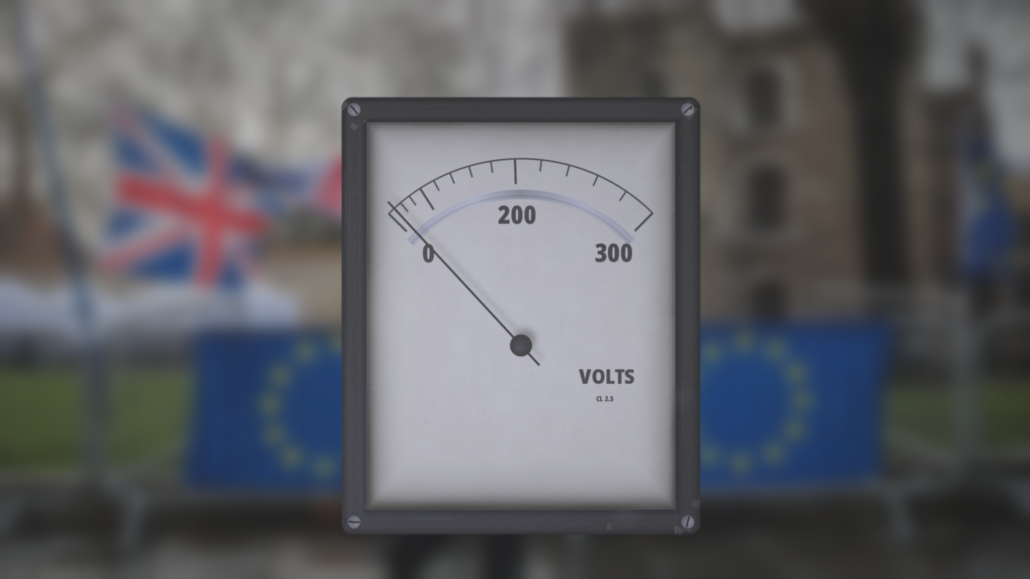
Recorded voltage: 40 (V)
